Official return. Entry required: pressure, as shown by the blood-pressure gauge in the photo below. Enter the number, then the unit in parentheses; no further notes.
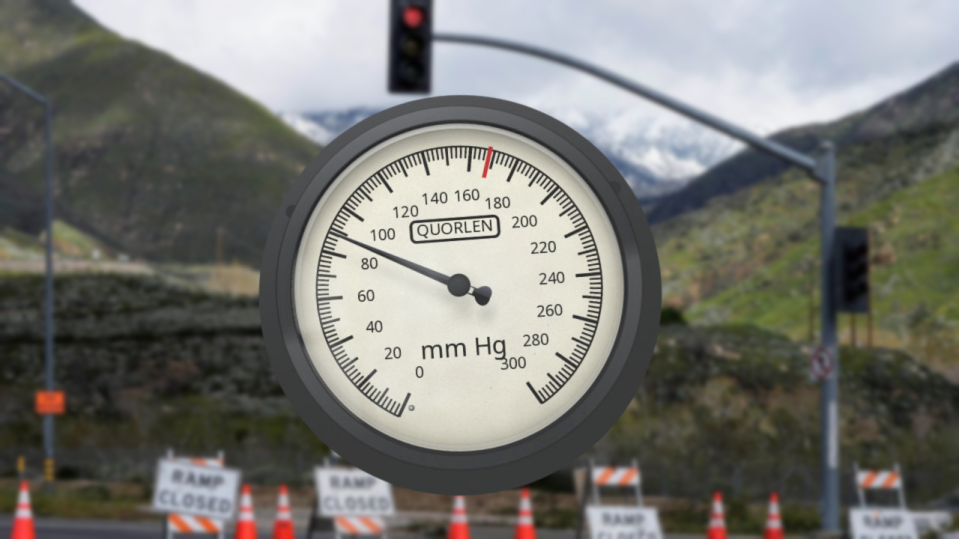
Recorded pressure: 88 (mmHg)
